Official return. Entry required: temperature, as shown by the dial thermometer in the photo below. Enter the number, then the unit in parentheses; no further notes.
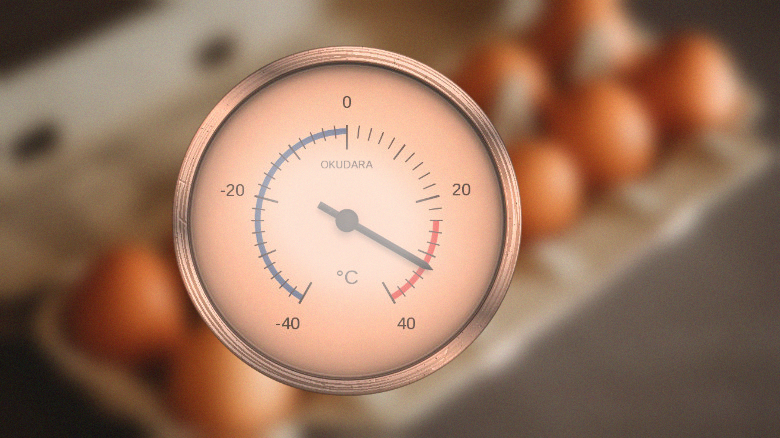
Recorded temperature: 32 (°C)
